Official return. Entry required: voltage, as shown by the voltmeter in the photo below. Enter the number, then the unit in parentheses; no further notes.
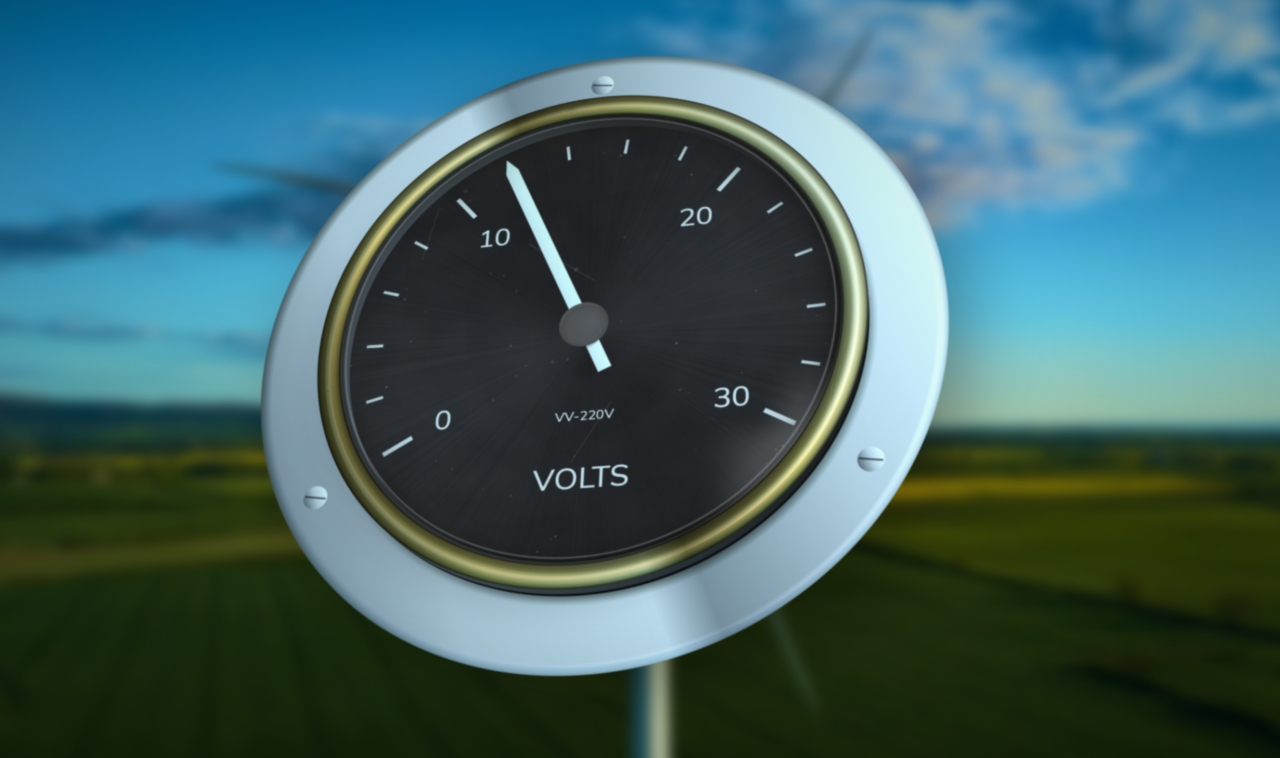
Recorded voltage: 12 (V)
